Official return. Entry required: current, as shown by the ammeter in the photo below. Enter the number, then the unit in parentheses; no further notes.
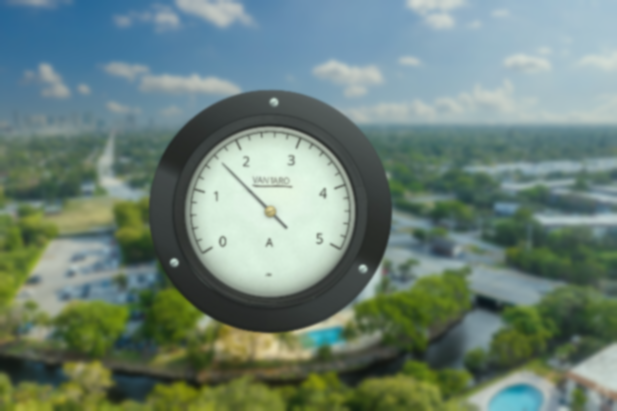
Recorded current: 1.6 (A)
